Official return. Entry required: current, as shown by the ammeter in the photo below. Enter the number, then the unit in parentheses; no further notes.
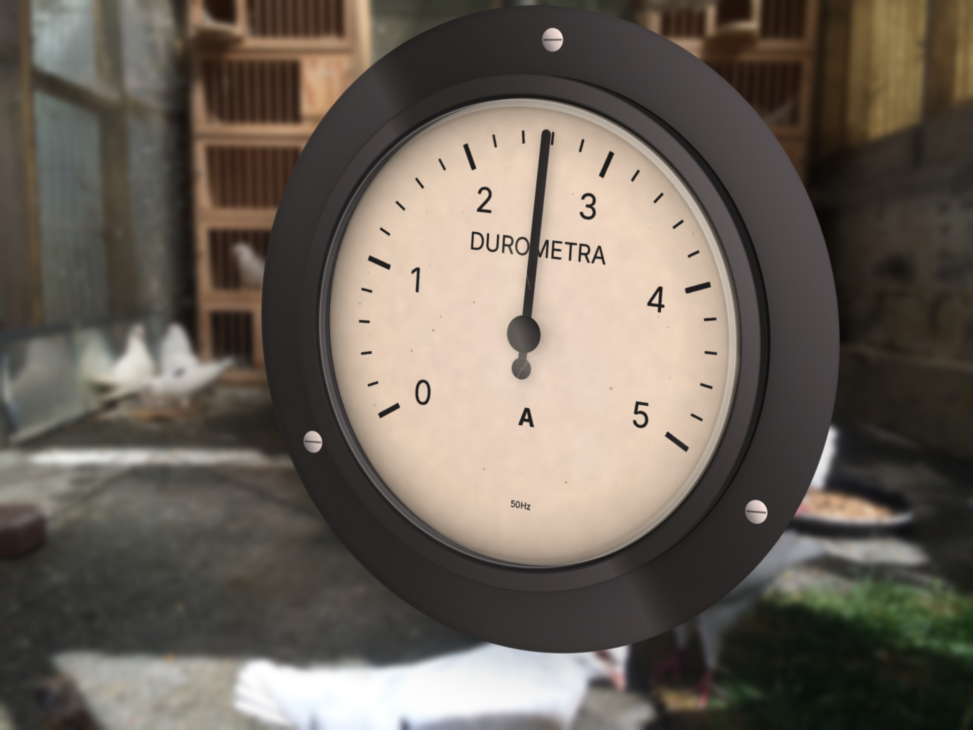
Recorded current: 2.6 (A)
